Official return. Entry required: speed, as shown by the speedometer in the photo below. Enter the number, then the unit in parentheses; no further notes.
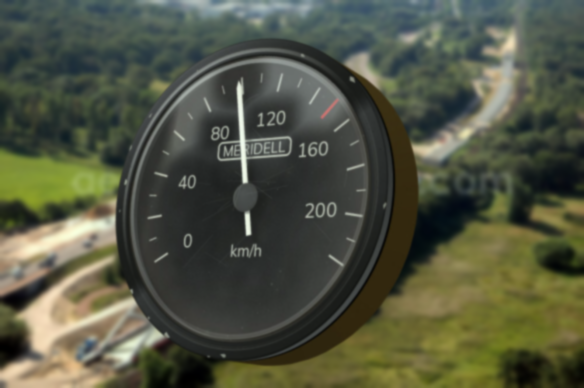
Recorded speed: 100 (km/h)
